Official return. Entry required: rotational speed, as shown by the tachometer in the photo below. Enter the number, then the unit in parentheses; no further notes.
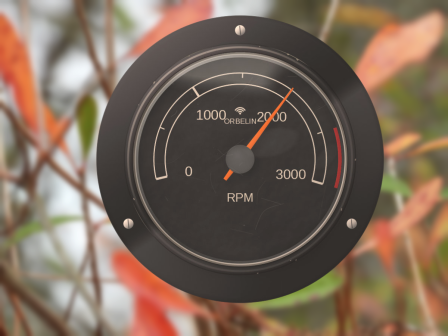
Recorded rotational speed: 2000 (rpm)
